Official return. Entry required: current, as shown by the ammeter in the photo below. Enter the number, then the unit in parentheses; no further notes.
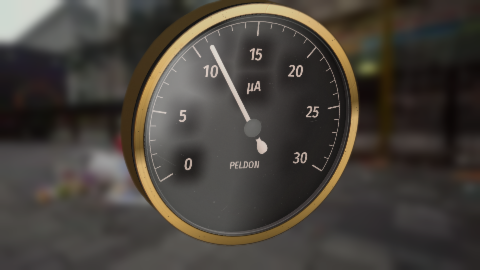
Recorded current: 11 (µA)
